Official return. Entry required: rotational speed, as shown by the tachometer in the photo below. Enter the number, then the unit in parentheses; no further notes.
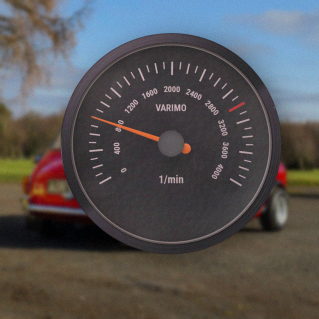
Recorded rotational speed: 800 (rpm)
